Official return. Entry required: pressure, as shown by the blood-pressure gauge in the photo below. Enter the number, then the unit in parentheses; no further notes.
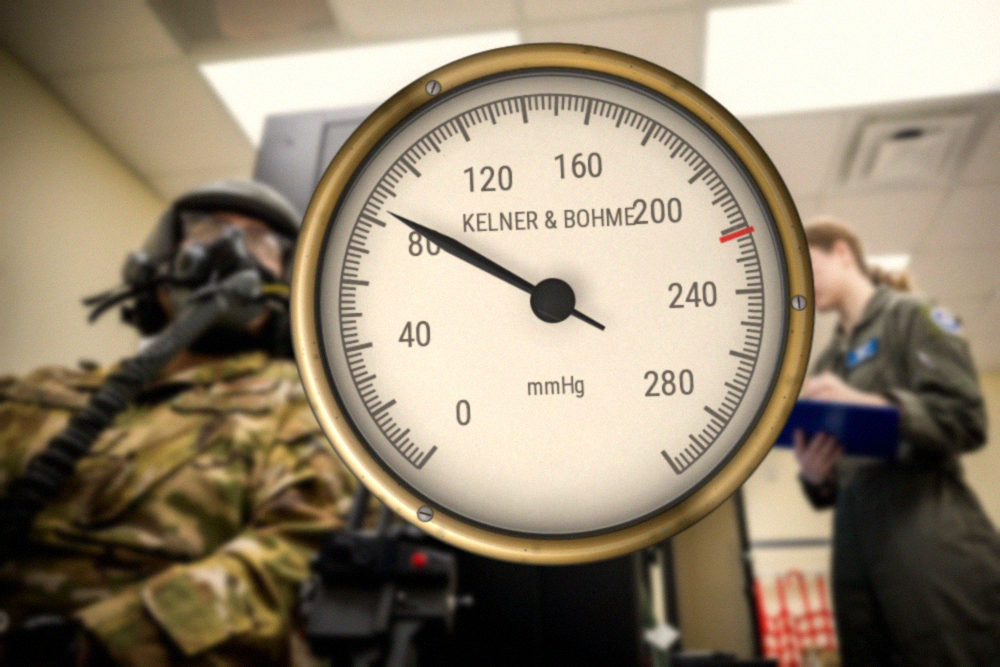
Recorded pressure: 84 (mmHg)
